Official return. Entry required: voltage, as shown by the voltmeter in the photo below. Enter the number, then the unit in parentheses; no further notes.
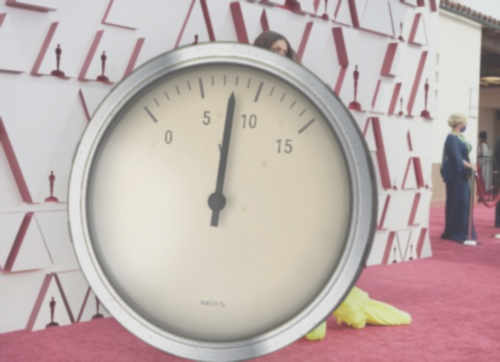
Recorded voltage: 8 (V)
